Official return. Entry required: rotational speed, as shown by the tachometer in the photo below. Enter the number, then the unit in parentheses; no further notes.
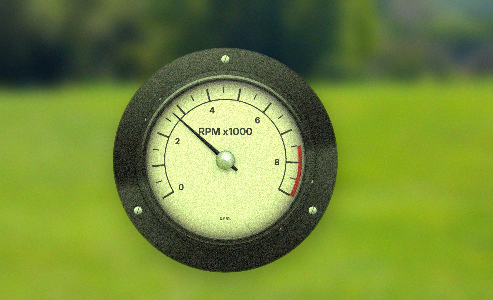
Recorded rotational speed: 2750 (rpm)
